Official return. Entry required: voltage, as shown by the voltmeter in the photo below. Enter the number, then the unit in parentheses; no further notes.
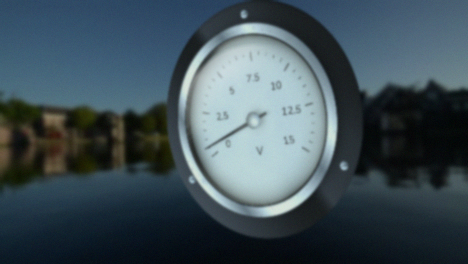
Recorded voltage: 0.5 (V)
